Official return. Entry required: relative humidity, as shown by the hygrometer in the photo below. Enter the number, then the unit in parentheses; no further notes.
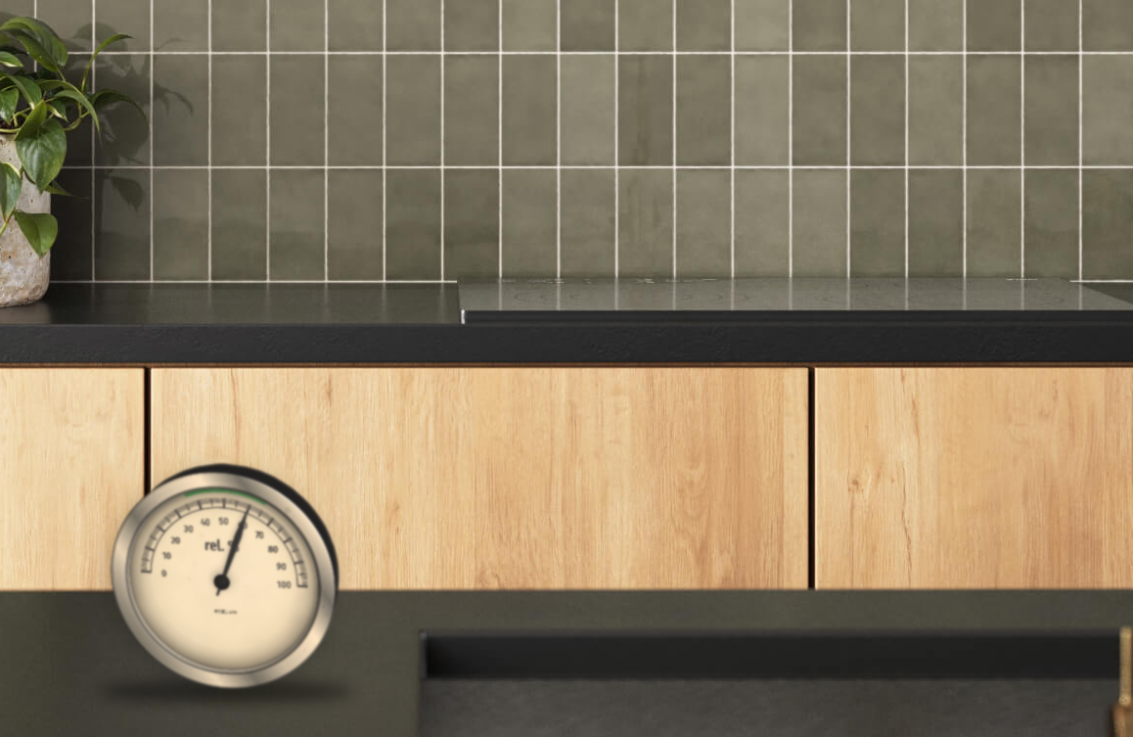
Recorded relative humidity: 60 (%)
